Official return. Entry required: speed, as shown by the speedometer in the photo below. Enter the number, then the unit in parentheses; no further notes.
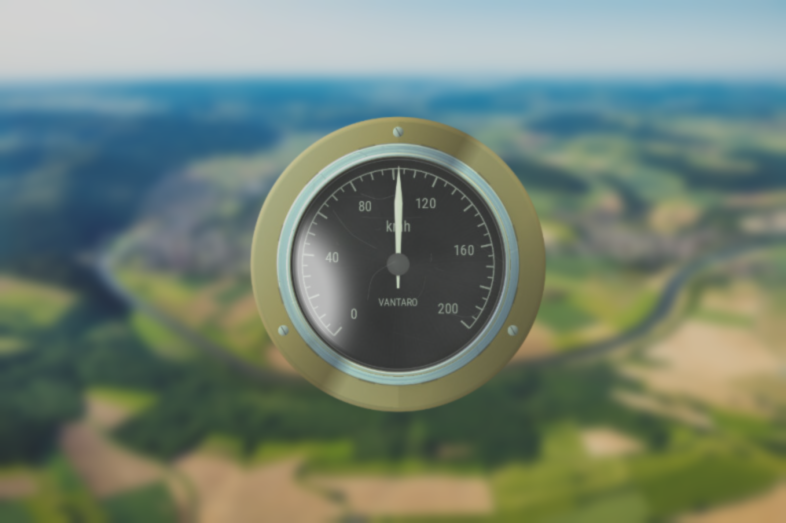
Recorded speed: 102.5 (km/h)
